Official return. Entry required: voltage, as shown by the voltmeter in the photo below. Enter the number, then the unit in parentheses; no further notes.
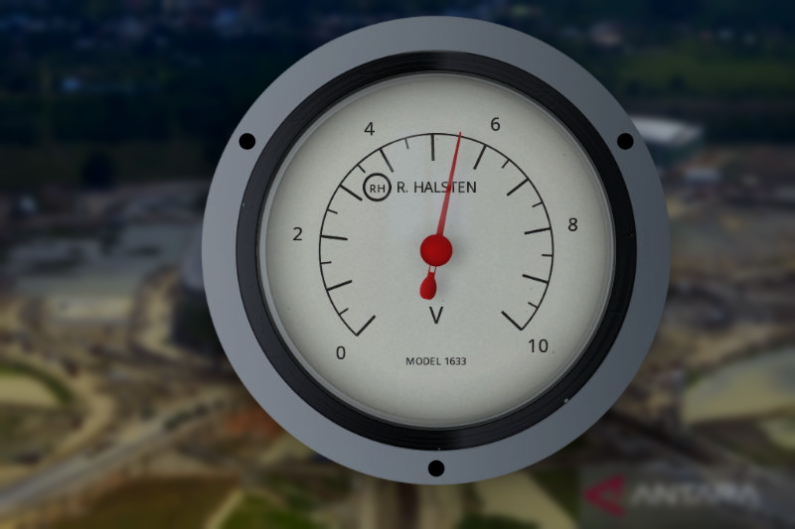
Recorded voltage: 5.5 (V)
